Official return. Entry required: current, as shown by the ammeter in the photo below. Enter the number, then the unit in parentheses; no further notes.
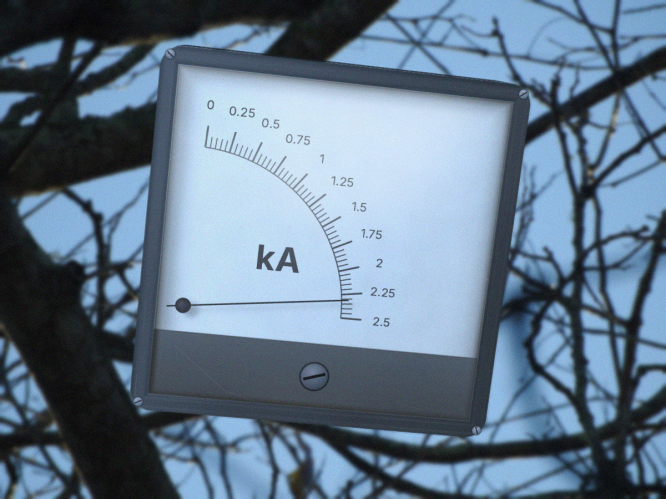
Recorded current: 2.3 (kA)
